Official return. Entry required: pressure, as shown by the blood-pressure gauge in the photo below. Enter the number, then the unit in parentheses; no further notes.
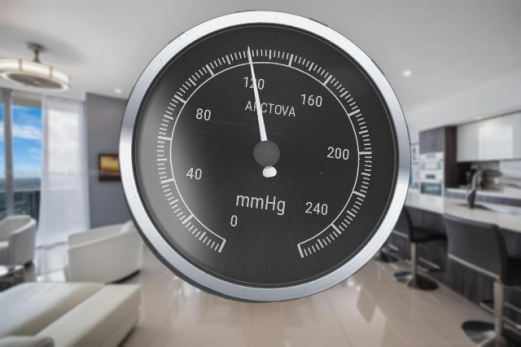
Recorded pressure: 120 (mmHg)
